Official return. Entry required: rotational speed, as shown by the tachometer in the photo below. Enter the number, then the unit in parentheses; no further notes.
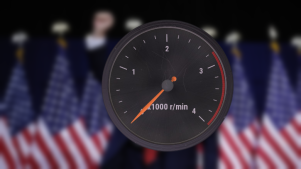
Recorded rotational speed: 0 (rpm)
